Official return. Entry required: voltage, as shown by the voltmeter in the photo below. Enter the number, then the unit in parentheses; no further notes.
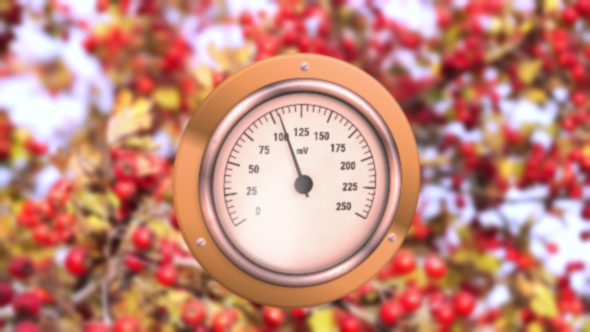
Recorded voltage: 105 (mV)
